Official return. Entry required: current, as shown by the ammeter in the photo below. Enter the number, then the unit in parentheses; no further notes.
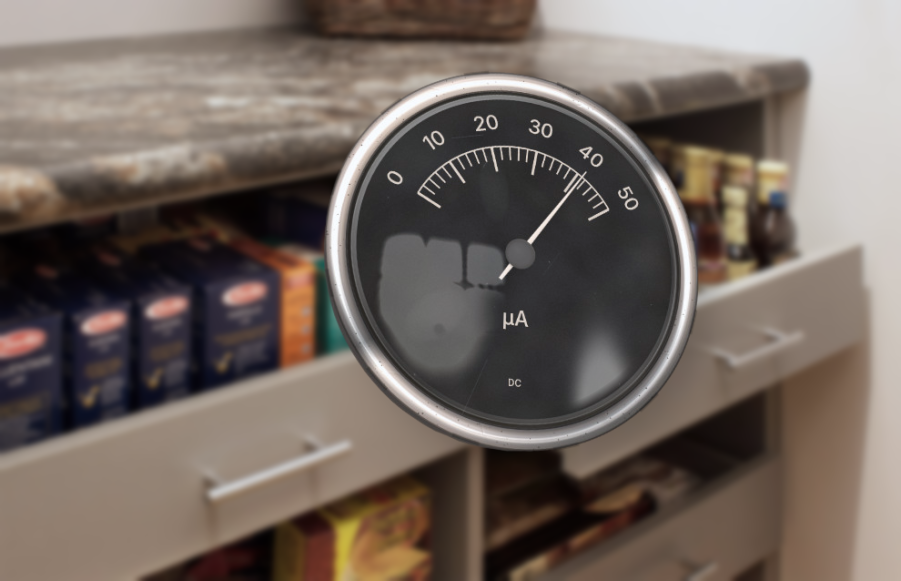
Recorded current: 41 (µA)
